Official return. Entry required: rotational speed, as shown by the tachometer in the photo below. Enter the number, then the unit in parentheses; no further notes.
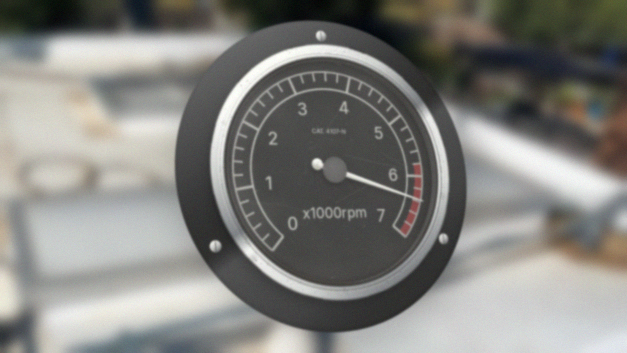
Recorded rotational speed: 6400 (rpm)
